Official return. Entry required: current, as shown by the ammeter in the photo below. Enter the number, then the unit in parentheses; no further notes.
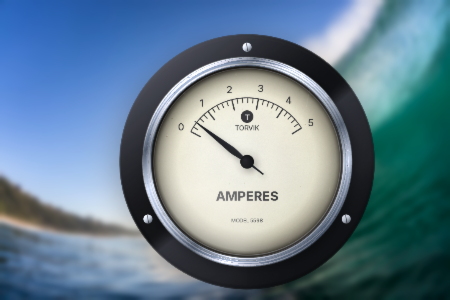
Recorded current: 0.4 (A)
